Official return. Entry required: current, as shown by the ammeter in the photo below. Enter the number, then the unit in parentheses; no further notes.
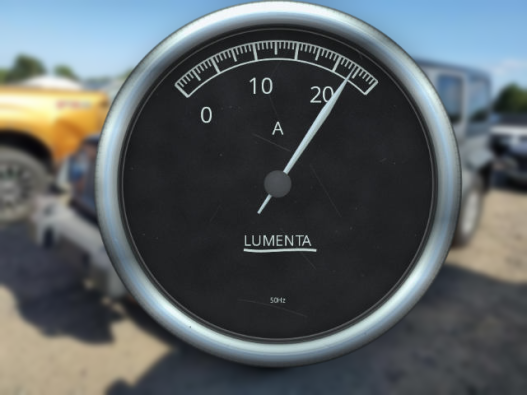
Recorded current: 22 (A)
